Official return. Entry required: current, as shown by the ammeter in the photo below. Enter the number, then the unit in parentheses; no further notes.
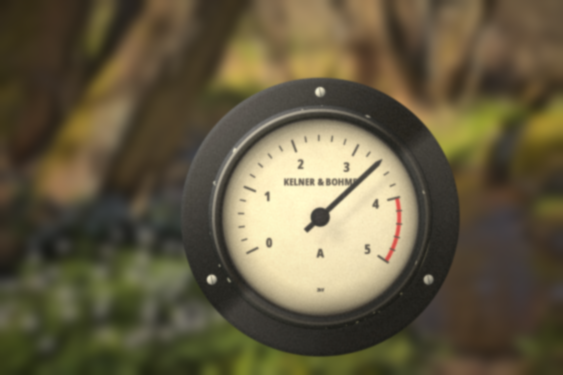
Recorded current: 3.4 (A)
